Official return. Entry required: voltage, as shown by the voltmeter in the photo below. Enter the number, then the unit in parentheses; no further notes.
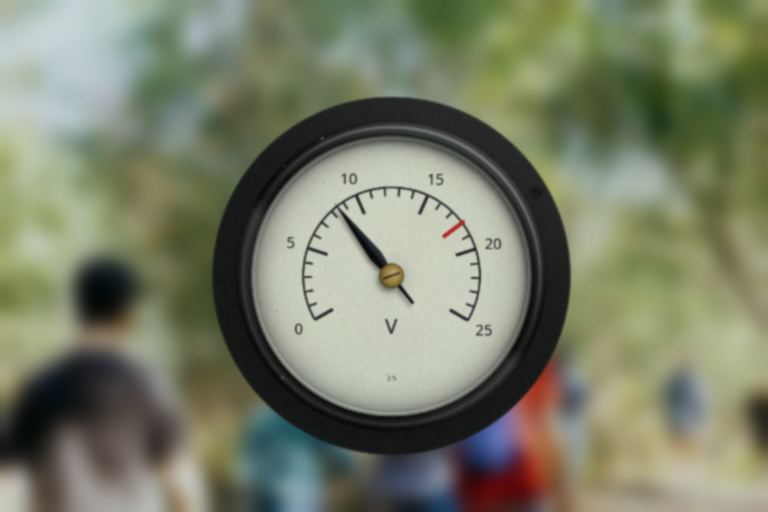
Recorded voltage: 8.5 (V)
